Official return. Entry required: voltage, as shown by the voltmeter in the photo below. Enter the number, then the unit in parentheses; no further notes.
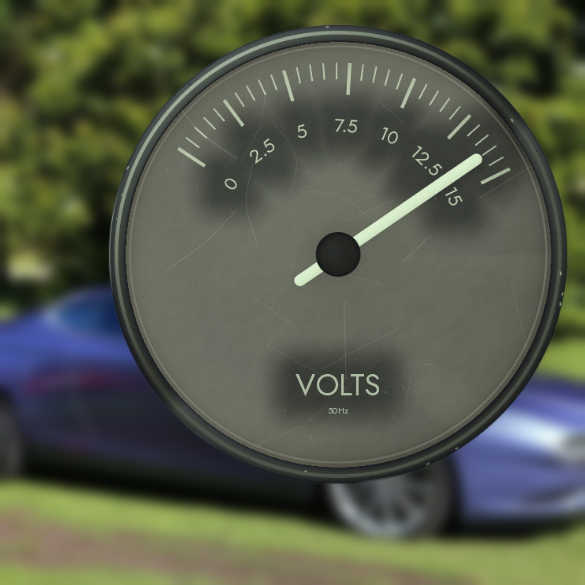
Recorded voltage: 14 (V)
